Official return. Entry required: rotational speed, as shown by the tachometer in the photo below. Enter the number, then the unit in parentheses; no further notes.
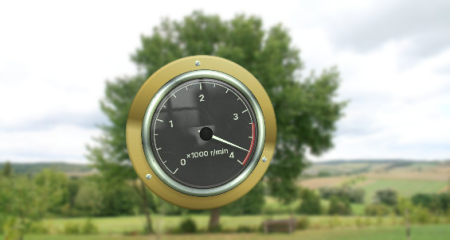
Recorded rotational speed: 3750 (rpm)
